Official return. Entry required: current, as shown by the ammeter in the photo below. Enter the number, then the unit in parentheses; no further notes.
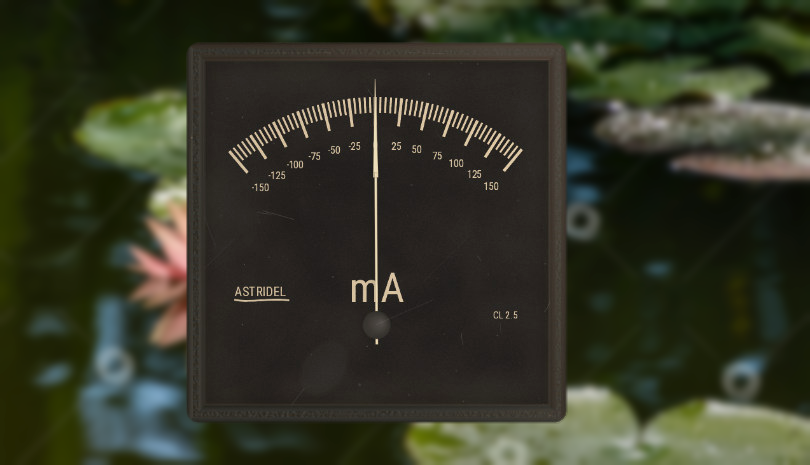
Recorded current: 0 (mA)
